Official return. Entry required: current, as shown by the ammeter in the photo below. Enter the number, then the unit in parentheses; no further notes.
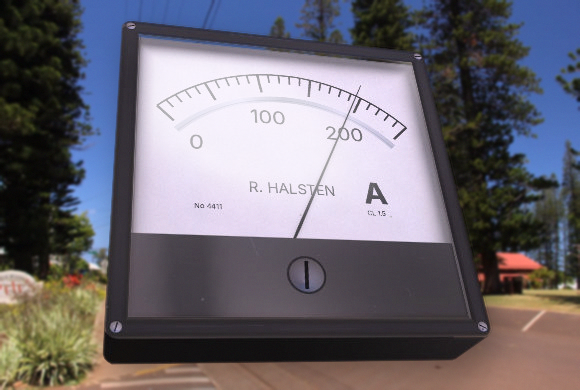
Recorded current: 195 (A)
